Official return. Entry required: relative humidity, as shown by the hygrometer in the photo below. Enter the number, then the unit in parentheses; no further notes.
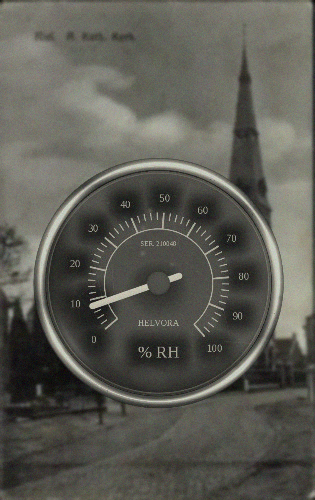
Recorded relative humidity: 8 (%)
